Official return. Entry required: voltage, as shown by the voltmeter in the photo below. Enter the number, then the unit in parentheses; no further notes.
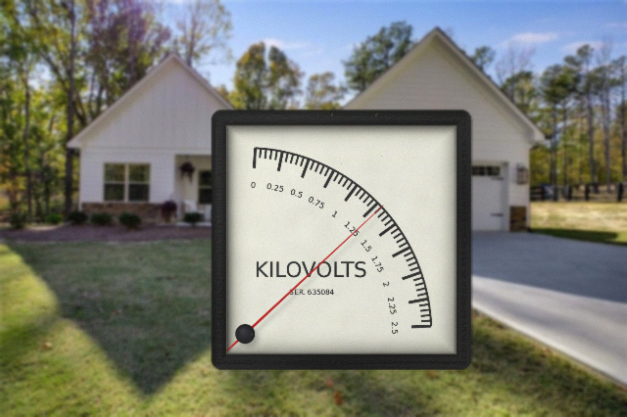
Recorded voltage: 1.3 (kV)
